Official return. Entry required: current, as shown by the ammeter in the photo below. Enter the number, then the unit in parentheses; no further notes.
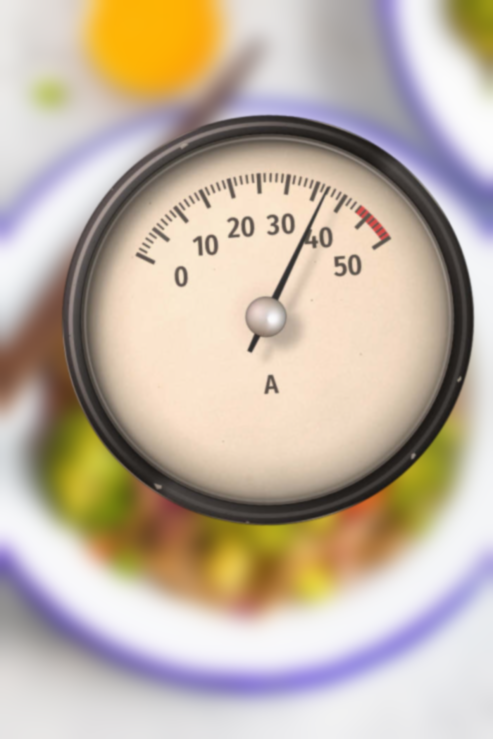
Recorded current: 37 (A)
